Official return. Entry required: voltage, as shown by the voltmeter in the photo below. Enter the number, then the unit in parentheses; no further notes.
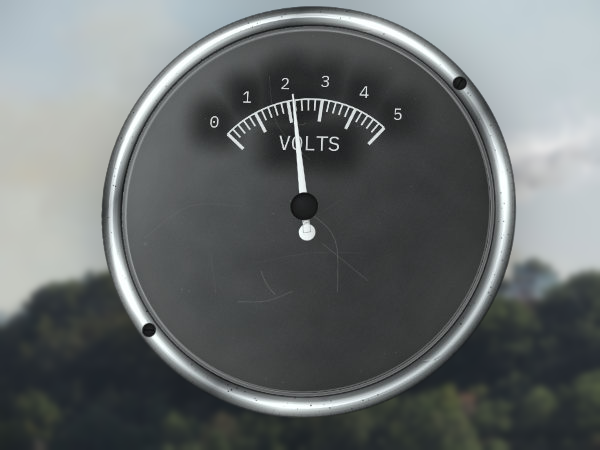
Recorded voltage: 2.2 (V)
